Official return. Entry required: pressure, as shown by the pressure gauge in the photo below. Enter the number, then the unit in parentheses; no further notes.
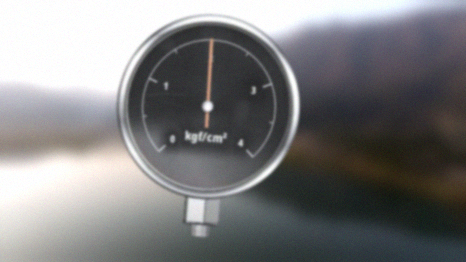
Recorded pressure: 2 (kg/cm²)
